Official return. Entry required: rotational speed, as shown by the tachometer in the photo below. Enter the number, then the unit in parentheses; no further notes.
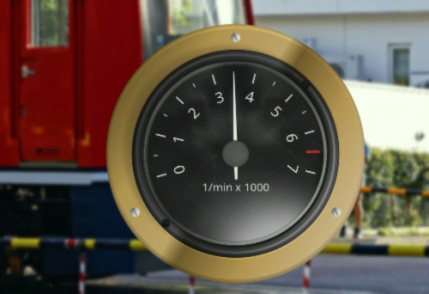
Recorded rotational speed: 3500 (rpm)
